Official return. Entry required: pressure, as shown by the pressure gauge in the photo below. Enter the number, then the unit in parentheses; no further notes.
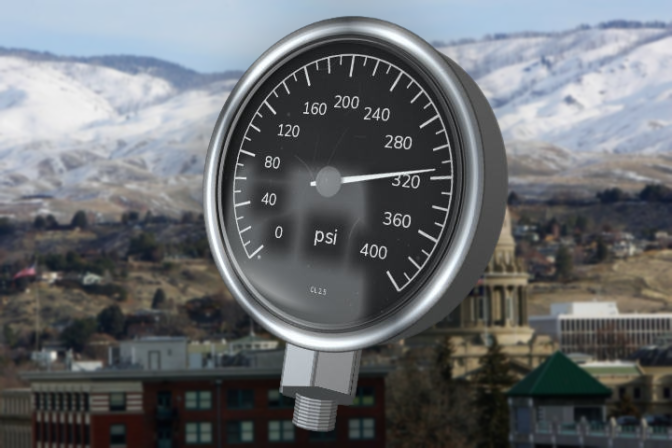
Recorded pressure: 315 (psi)
